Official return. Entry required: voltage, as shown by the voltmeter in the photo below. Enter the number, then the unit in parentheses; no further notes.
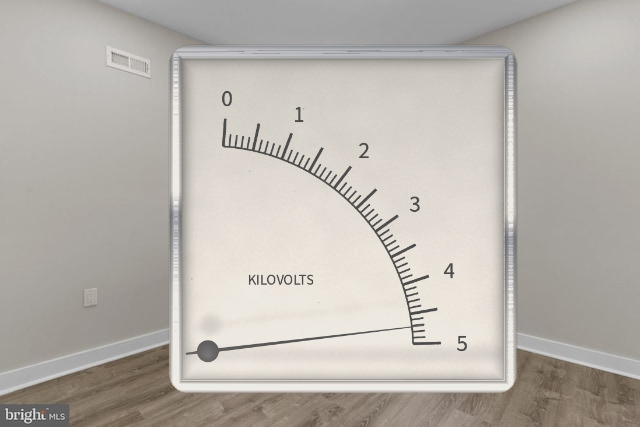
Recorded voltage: 4.7 (kV)
